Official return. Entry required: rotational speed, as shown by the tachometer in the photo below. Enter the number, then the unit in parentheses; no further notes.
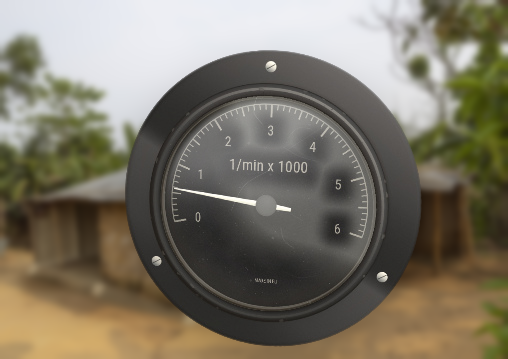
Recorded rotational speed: 600 (rpm)
